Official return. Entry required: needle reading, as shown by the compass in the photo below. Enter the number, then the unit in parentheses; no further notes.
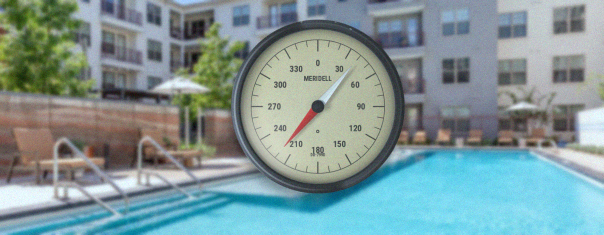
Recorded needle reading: 220 (°)
